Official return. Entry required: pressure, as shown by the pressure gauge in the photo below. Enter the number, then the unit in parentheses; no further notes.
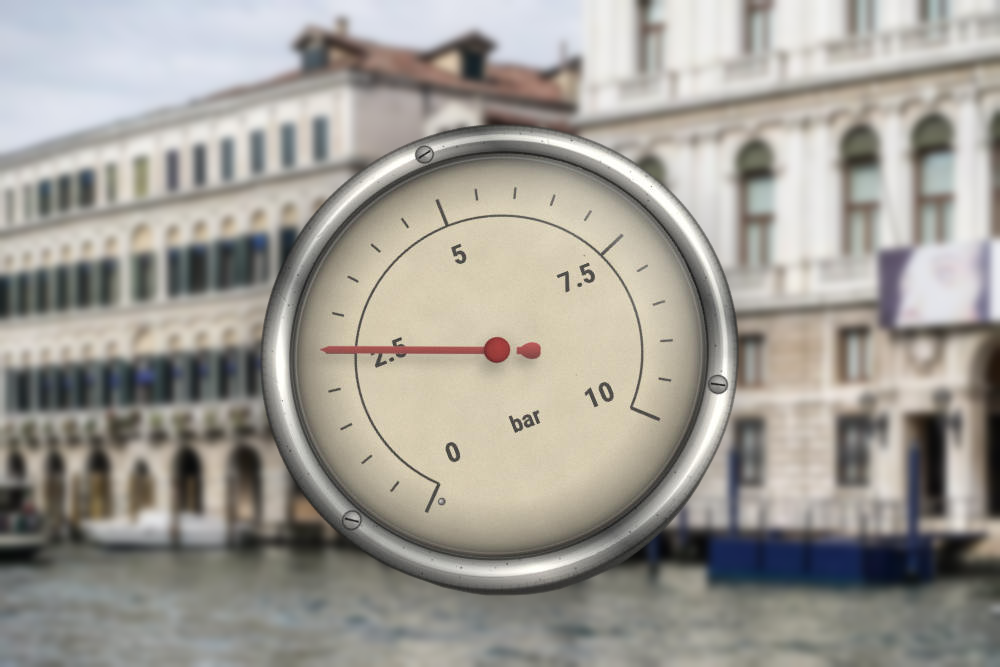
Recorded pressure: 2.5 (bar)
